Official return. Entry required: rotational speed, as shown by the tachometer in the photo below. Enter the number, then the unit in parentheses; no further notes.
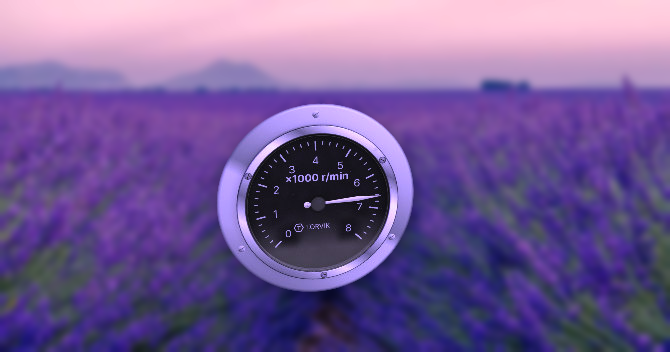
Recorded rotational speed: 6600 (rpm)
